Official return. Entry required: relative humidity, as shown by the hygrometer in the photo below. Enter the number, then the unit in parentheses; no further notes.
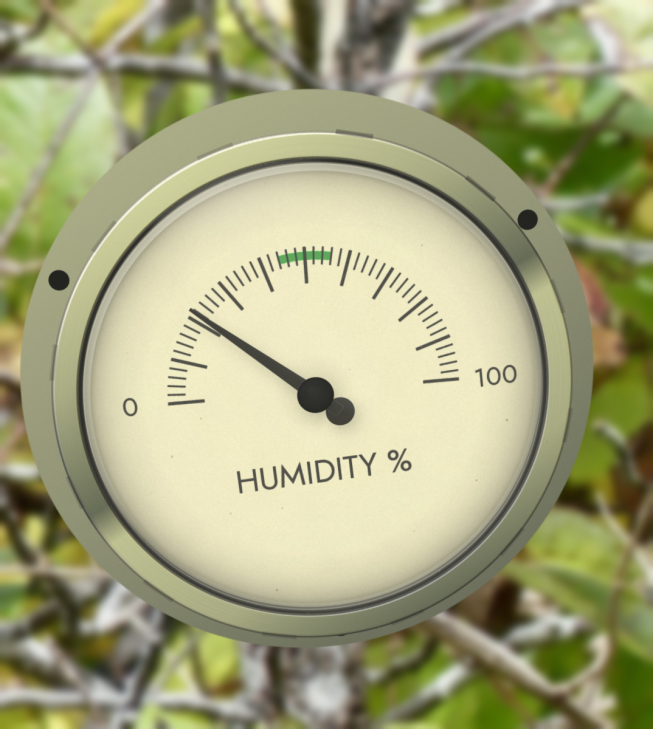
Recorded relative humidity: 22 (%)
